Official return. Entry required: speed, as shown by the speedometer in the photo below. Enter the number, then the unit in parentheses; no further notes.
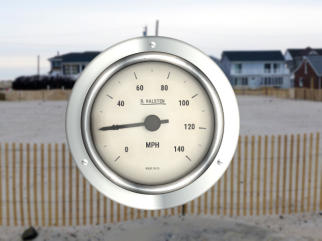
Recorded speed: 20 (mph)
